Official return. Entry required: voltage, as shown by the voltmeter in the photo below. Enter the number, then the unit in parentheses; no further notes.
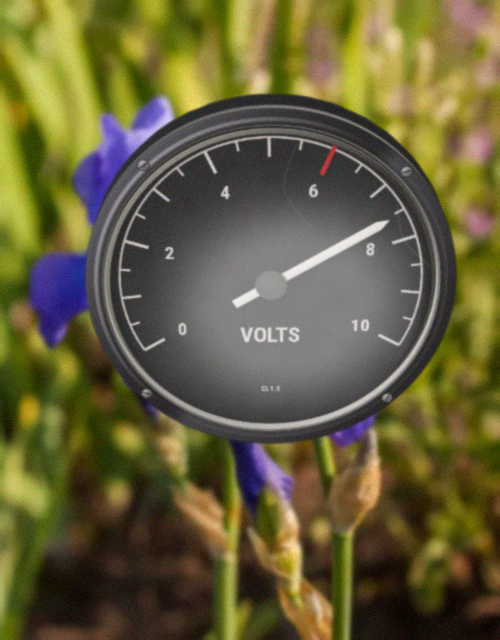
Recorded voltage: 7.5 (V)
